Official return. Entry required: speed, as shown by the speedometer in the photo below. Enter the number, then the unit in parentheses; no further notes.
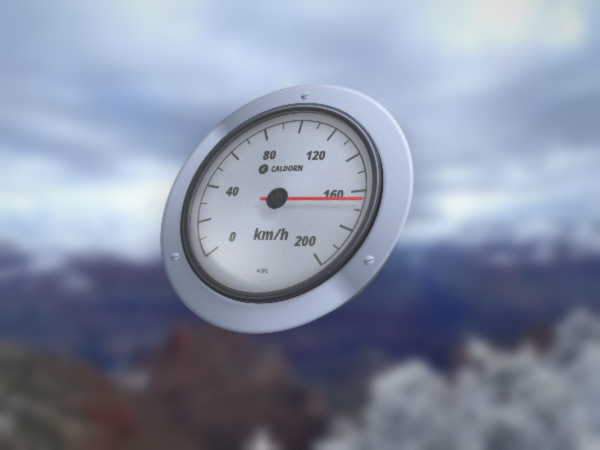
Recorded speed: 165 (km/h)
